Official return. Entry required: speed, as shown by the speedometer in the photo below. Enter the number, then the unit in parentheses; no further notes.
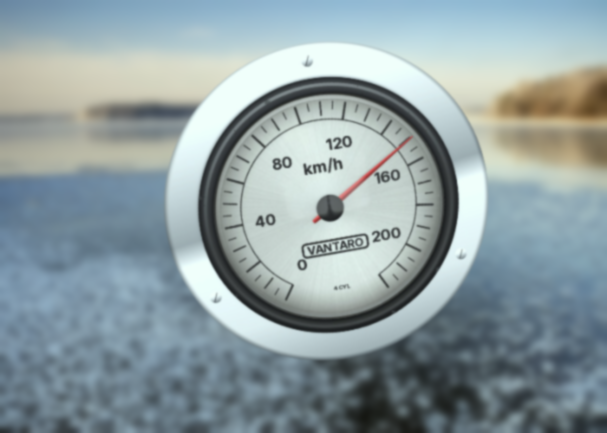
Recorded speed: 150 (km/h)
